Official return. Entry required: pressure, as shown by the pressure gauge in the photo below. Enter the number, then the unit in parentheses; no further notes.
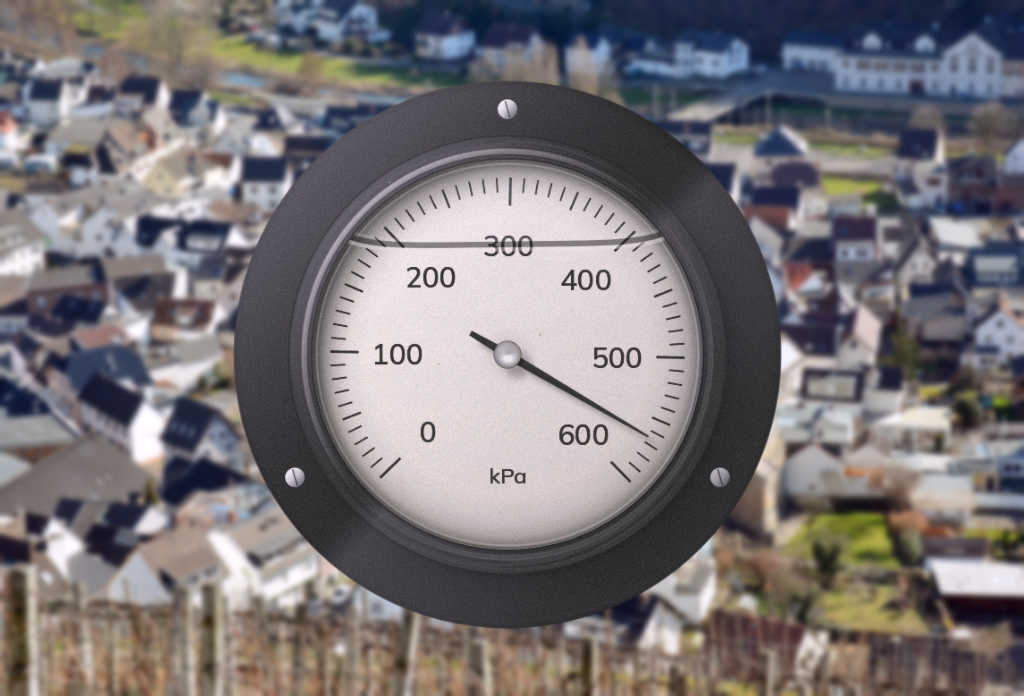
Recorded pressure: 565 (kPa)
